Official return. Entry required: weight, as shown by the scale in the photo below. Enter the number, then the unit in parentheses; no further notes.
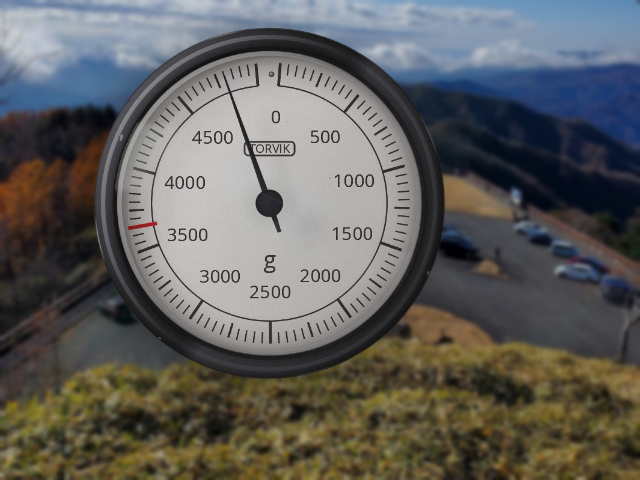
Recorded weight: 4800 (g)
